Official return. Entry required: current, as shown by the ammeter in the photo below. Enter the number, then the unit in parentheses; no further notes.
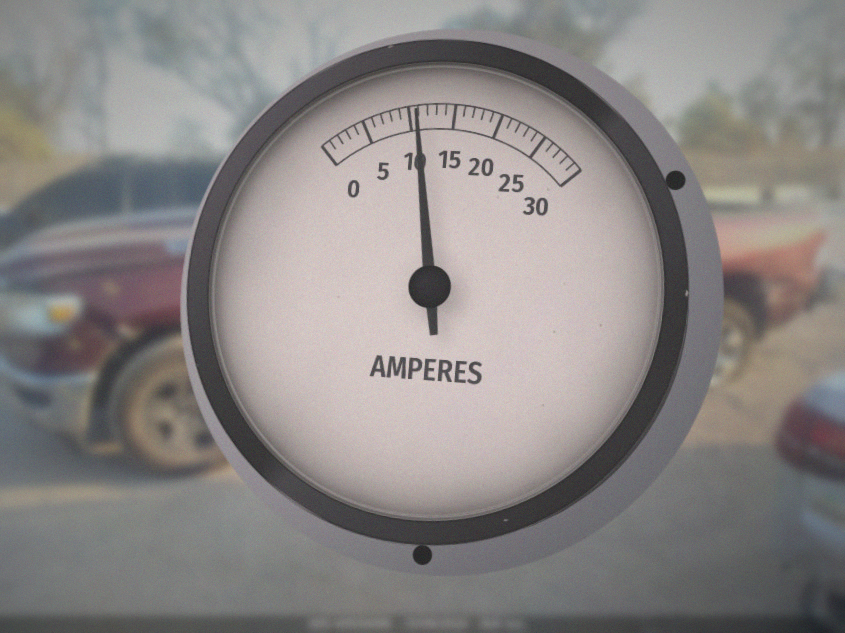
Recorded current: 11 (A)
